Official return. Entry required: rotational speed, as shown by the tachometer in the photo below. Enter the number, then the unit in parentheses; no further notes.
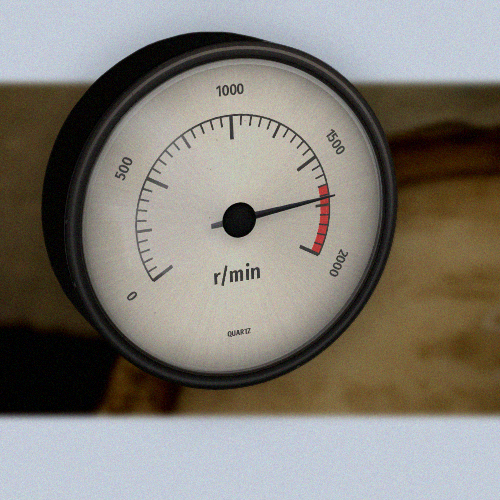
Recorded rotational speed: 1700 (rpm)
